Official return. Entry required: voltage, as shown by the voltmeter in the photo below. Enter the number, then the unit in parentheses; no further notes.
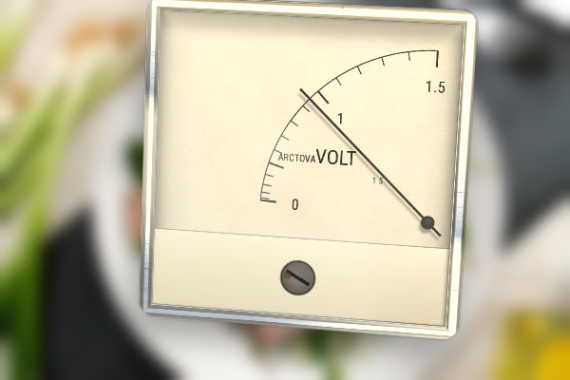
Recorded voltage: 0.95 (V)
